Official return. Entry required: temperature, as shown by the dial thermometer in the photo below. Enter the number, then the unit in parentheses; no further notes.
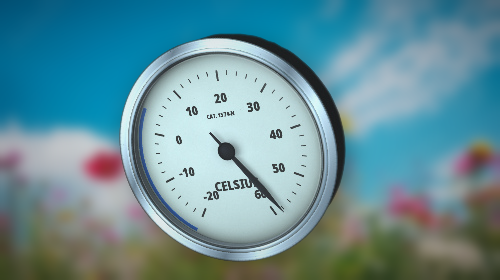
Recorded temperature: 58 (°C)
